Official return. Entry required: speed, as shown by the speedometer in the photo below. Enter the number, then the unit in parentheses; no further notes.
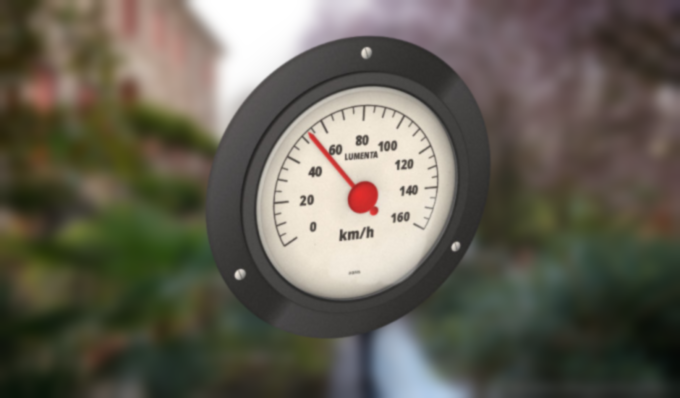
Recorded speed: 52.5 (km/h)
